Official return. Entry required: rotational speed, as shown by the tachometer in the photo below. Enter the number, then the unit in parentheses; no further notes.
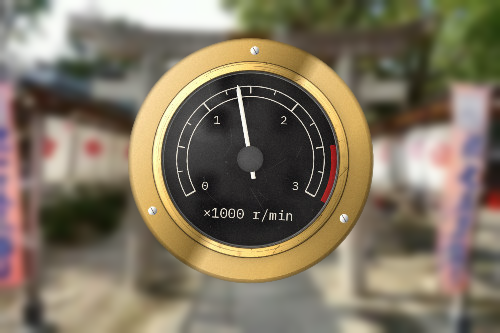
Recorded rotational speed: 1375 (rpm)
